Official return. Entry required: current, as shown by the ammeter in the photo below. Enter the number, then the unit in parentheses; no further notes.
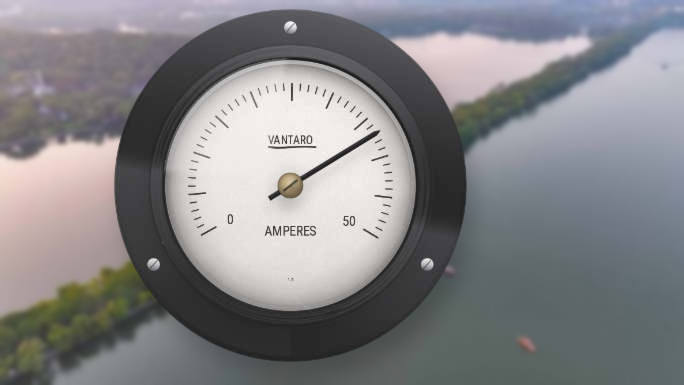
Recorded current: 37 (A)
